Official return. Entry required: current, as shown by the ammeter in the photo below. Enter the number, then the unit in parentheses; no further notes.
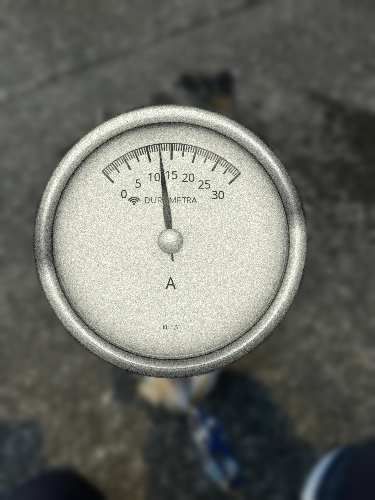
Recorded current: 12.5 (A)
